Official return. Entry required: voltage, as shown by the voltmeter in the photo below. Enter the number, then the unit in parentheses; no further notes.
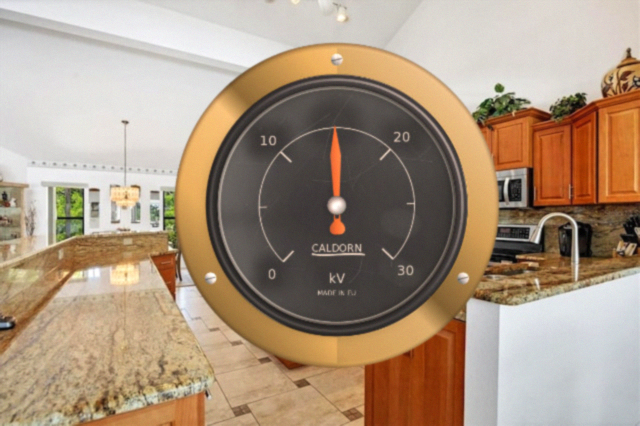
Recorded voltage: 15 (kV)
